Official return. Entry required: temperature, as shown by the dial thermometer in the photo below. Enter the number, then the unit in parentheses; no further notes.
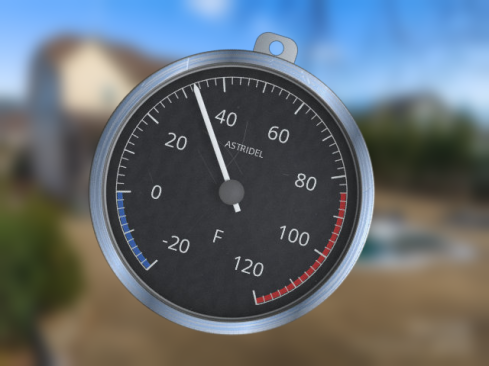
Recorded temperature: 33 (°F)
